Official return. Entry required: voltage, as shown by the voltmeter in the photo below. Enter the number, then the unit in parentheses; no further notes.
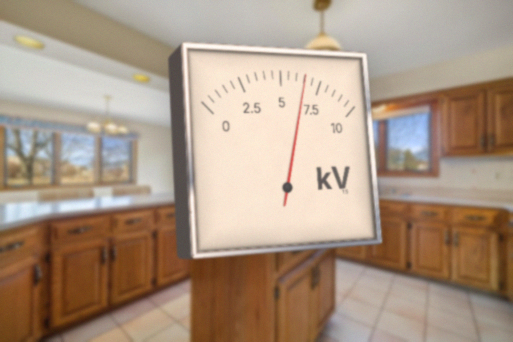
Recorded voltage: 6.5 (kV)
